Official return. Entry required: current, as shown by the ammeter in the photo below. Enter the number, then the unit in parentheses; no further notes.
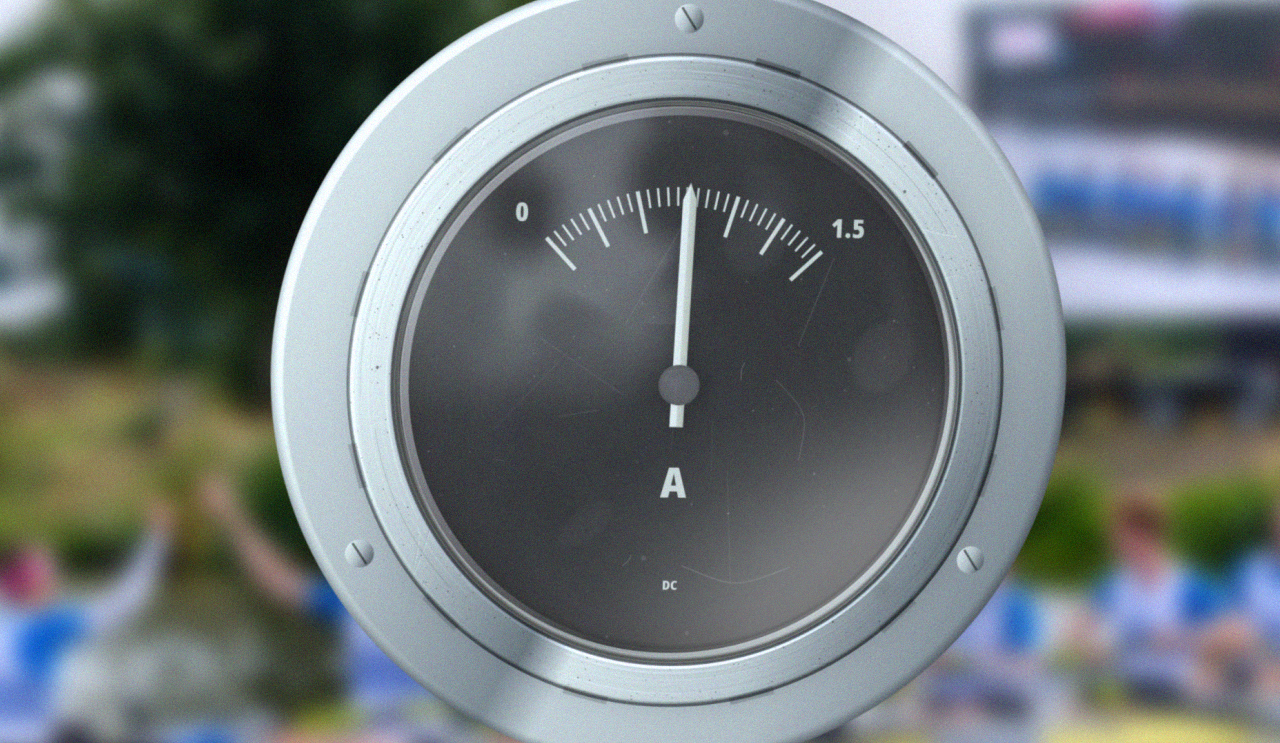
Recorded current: 0.75 (A)
